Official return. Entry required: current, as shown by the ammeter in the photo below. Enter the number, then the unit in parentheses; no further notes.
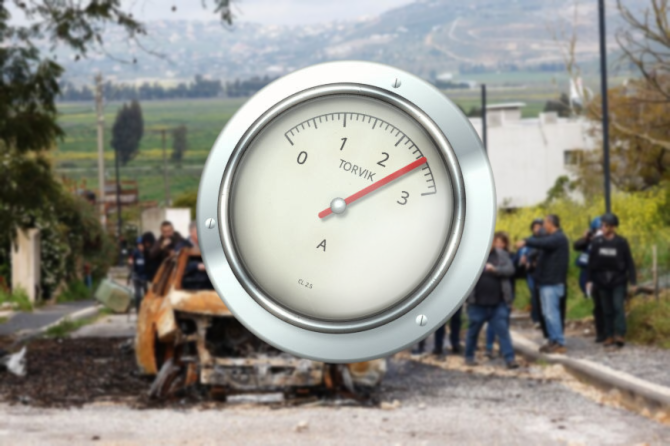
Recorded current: 2.5 (A)
